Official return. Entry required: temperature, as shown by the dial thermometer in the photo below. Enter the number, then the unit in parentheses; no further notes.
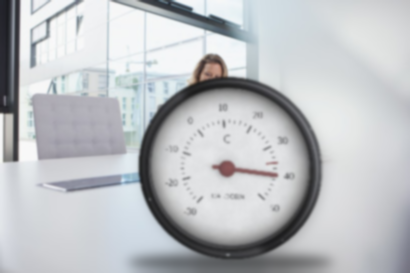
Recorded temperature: 40 (°C)
